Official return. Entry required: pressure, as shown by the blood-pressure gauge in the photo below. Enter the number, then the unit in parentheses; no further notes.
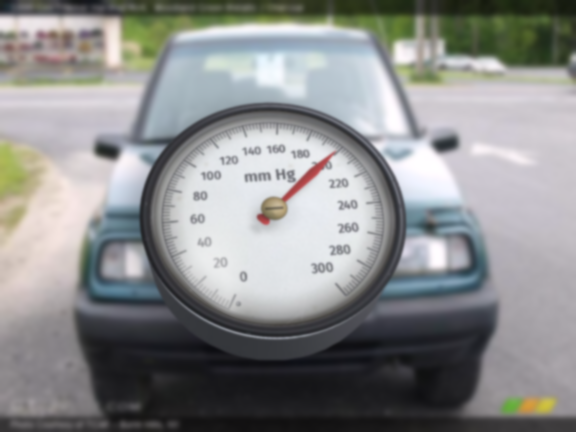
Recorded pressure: 200 (mmHg)
